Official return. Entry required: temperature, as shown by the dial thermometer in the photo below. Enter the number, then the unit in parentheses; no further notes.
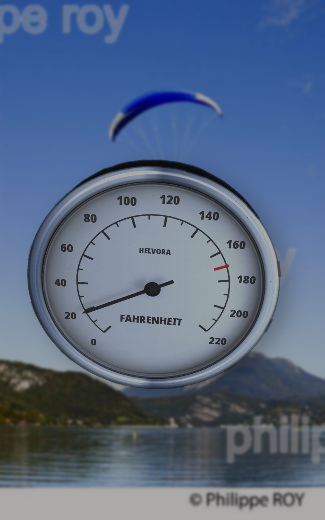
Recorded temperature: 20 (°F)
